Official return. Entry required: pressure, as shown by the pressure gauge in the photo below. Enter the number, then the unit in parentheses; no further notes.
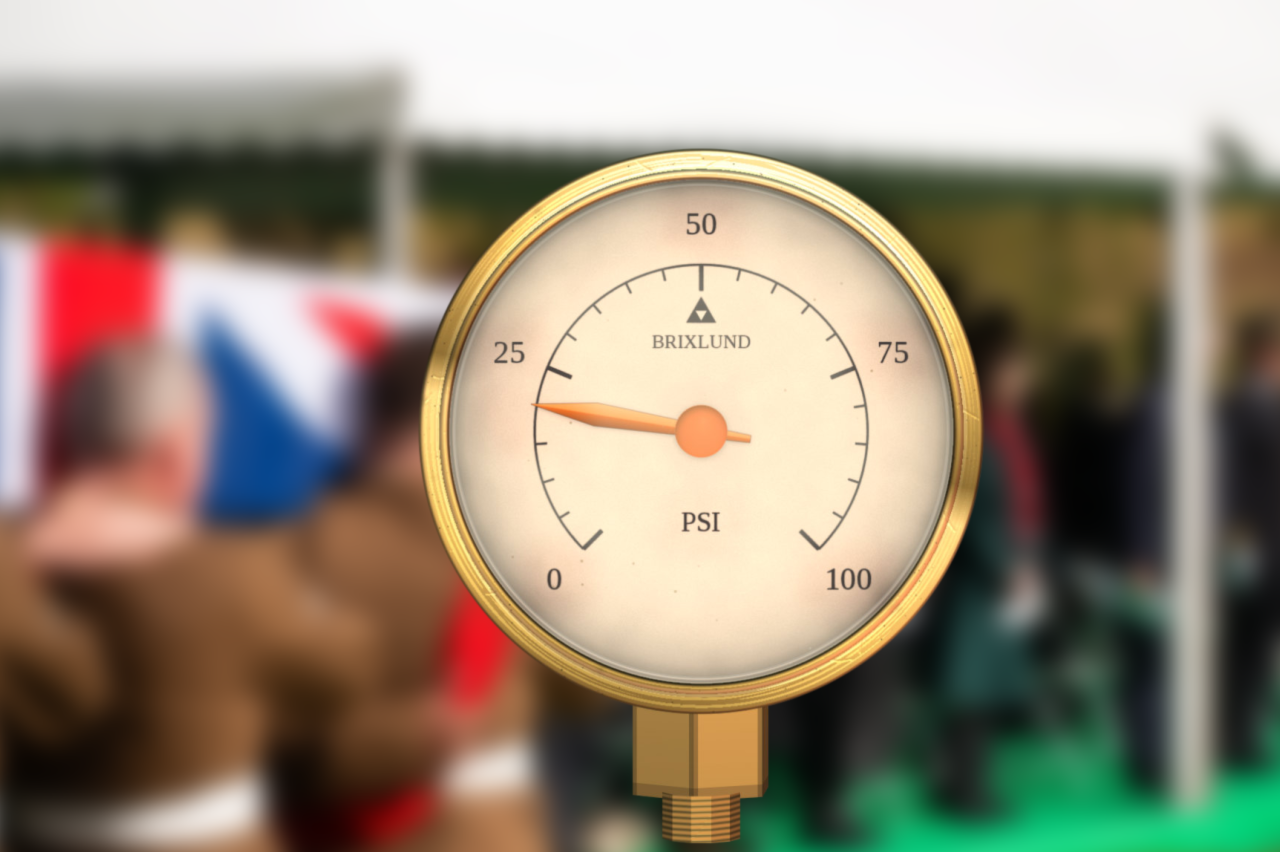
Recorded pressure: 20 (psi)
